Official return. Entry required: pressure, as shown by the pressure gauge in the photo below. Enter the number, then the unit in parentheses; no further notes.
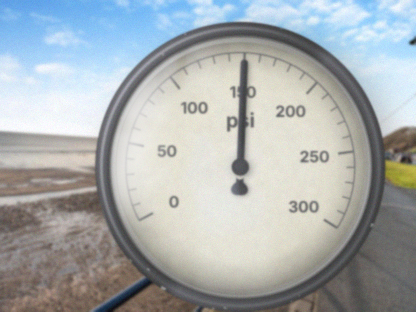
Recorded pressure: 150 (psi)
